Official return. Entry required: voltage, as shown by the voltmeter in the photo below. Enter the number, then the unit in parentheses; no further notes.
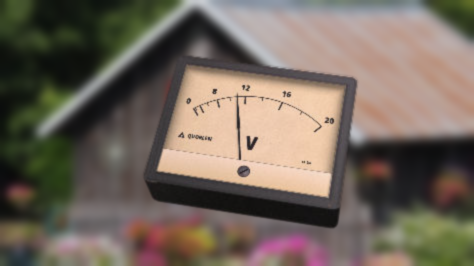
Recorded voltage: 11 (V)
